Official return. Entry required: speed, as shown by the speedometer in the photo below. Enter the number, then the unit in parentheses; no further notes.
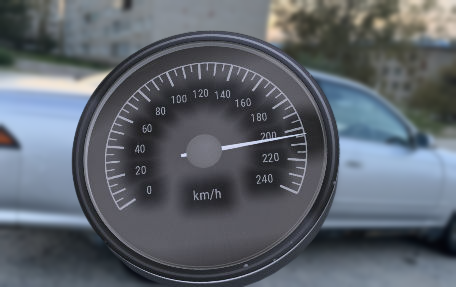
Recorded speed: 205 (km/h)
